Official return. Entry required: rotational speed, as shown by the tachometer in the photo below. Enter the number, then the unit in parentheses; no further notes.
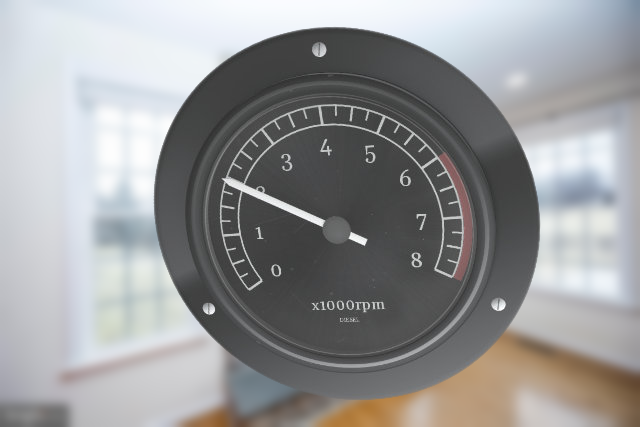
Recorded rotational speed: 2000 (rpm)
